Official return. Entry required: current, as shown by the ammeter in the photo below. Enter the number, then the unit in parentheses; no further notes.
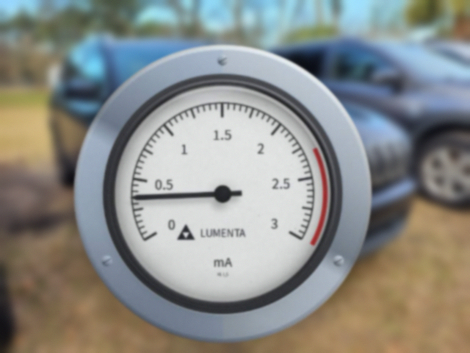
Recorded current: 0.35 (mA)
